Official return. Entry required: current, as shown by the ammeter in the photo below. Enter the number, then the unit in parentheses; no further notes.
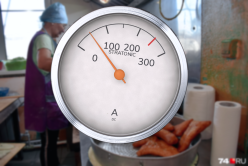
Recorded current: 50 (A)
